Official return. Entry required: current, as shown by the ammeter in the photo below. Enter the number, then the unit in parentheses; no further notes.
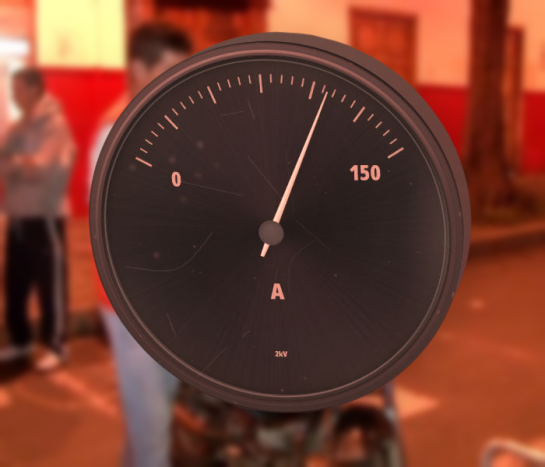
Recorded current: 107.5 (A)
